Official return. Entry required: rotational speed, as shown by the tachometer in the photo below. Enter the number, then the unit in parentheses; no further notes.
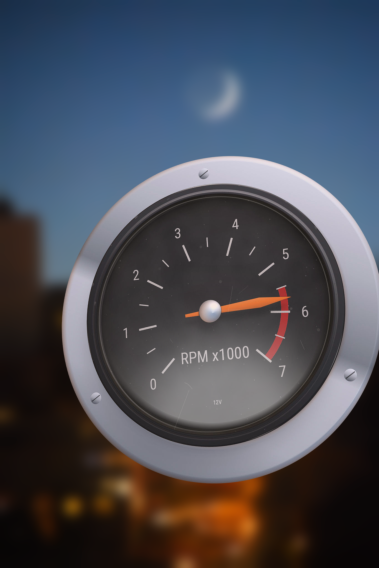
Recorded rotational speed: 5750 (rpm)
